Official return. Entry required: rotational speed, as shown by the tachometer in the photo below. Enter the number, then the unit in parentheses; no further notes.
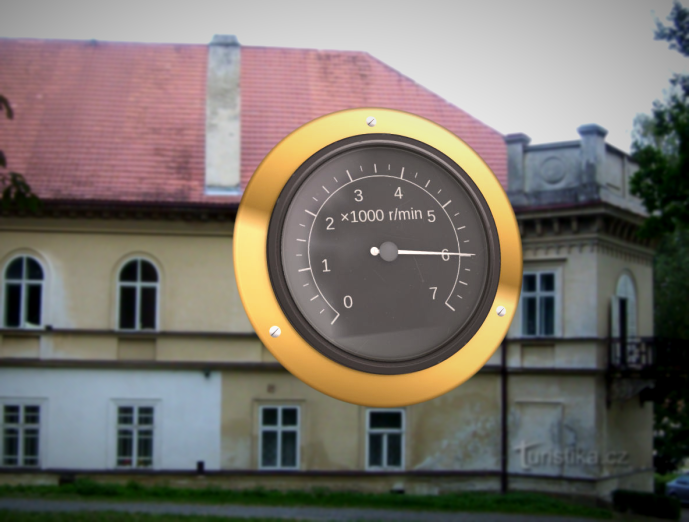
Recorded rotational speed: 6000 (rpm)
